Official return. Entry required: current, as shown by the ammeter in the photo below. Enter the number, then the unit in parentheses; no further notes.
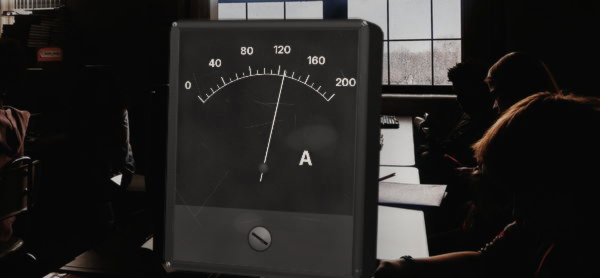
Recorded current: 130 (A)
